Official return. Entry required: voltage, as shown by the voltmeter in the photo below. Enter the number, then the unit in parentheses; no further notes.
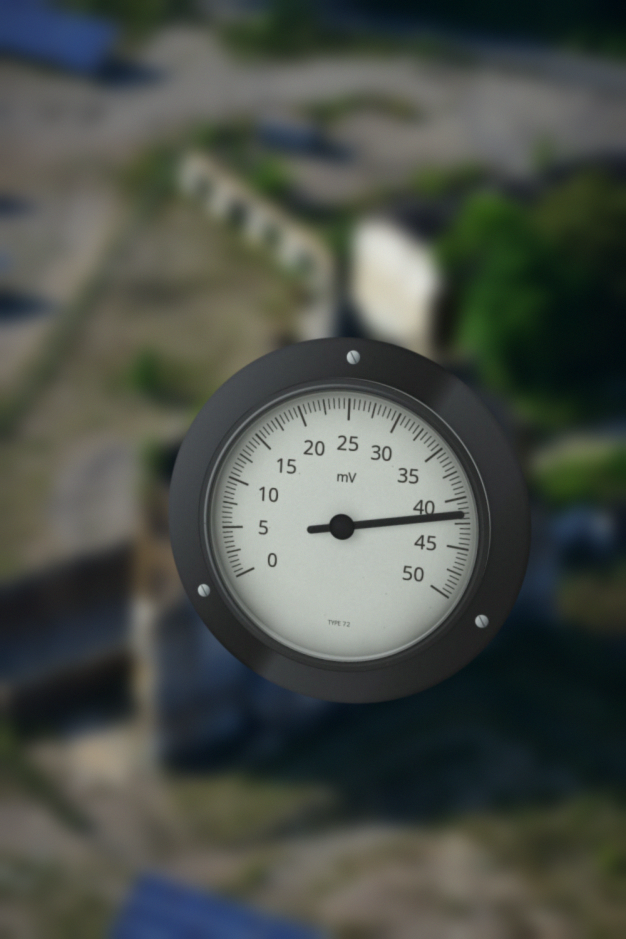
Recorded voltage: 41.5 (mV)
